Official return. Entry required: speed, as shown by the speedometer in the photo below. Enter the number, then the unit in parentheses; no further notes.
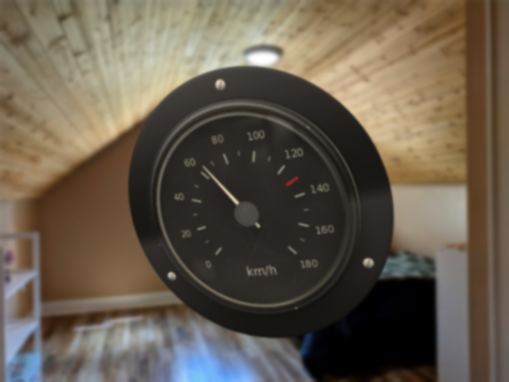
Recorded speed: 65 (km/h)
